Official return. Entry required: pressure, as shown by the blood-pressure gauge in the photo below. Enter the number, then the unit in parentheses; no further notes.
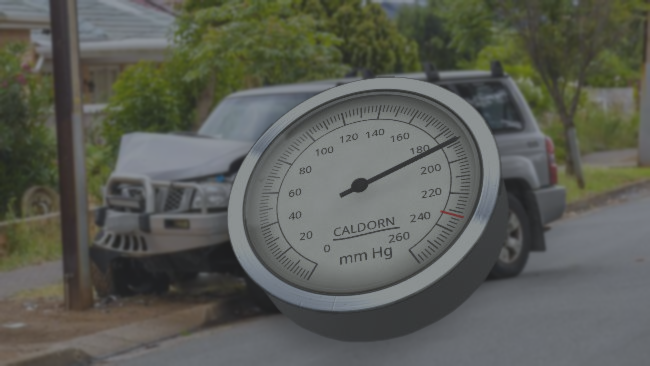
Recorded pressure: 190 (mmHg)
